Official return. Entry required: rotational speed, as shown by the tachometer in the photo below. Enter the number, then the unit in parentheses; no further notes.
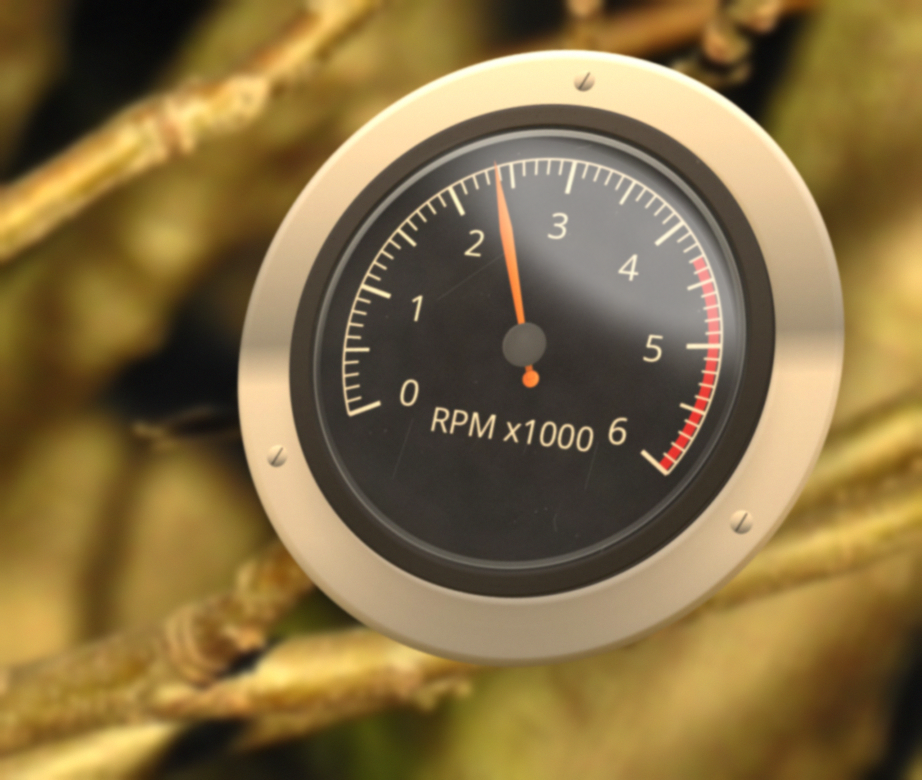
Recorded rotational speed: 2400 (rpm)
